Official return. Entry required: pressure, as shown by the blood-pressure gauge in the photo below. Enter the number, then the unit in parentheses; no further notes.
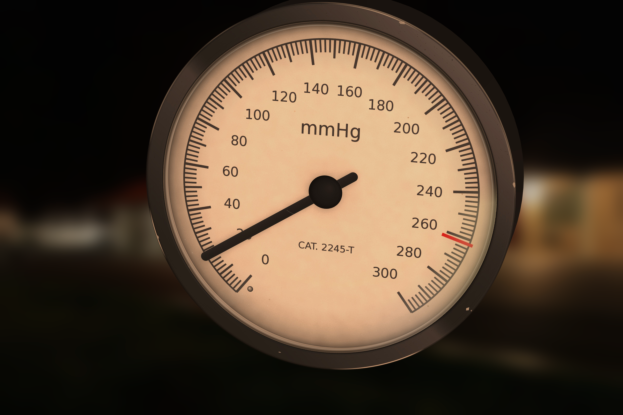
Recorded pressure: 20 (mmHg)
